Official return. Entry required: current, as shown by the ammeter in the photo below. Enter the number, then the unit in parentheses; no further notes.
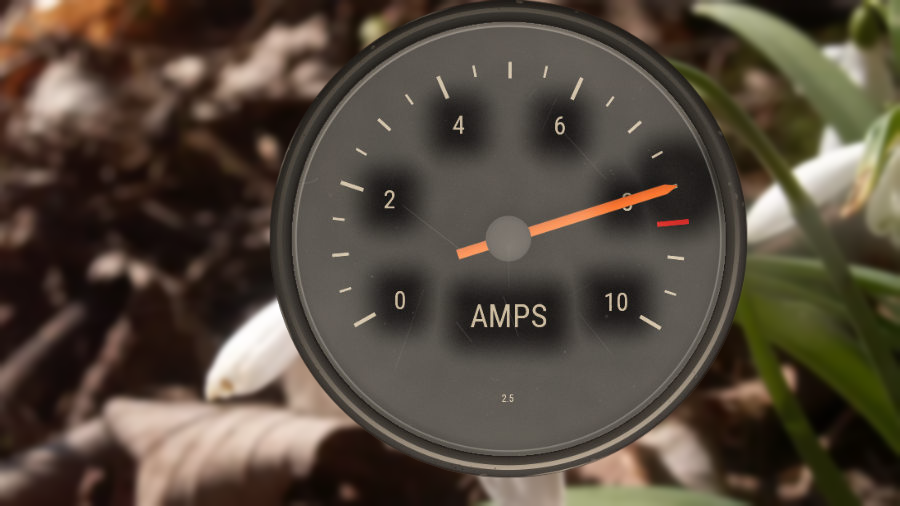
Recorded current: 8 (A)
